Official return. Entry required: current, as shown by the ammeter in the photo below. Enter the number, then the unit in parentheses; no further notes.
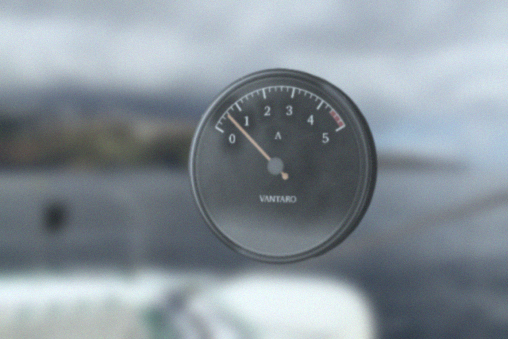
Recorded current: 0.6 (A)
